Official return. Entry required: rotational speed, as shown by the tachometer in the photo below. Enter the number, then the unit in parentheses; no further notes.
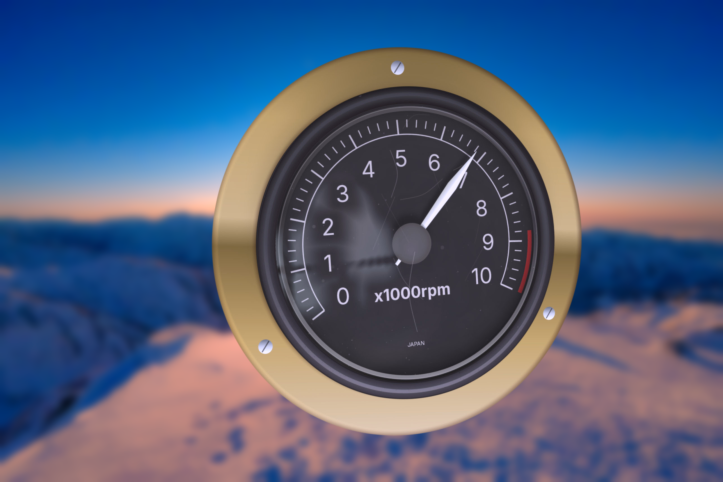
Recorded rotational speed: 6800 (rpm)
